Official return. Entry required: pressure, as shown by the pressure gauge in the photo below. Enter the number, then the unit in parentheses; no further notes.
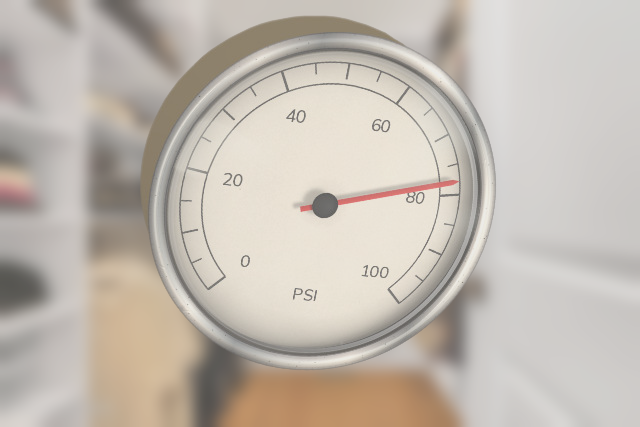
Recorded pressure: 77.5 (psi)
